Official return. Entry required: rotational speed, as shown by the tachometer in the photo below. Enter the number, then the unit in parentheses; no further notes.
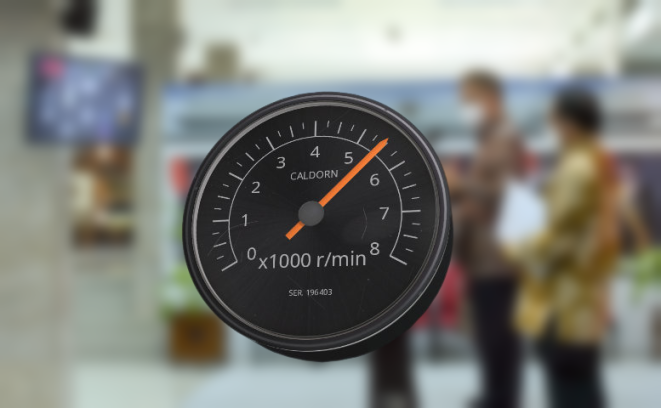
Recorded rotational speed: 5500 (rpm)
